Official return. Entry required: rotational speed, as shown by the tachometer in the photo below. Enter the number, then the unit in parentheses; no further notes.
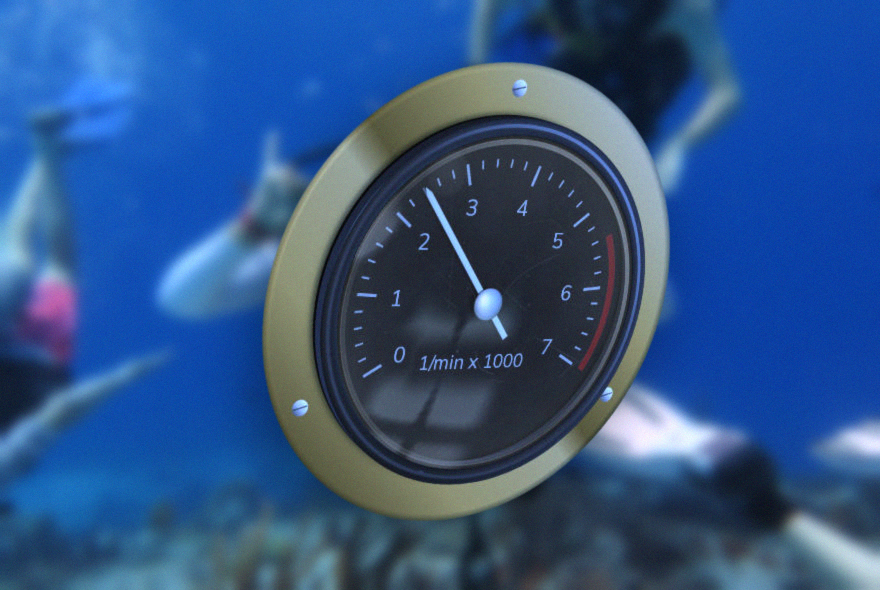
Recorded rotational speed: 2400 (rpm)
